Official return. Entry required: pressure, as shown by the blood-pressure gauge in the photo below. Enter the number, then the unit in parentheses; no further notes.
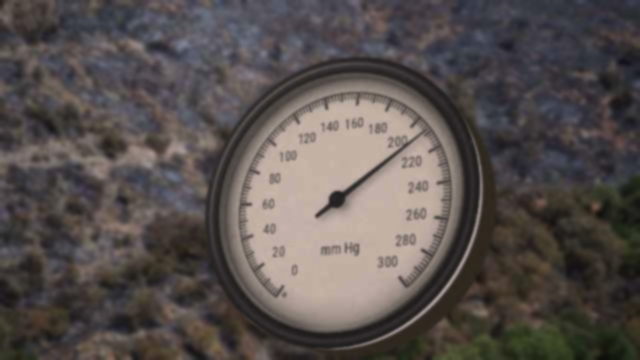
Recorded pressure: 210 (mmHg)
